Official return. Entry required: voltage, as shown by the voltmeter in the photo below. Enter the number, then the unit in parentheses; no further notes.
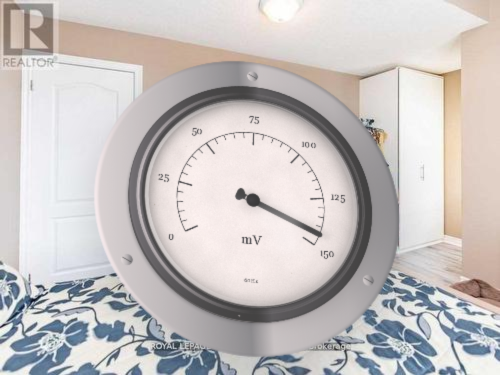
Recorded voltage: 145 (mV)
